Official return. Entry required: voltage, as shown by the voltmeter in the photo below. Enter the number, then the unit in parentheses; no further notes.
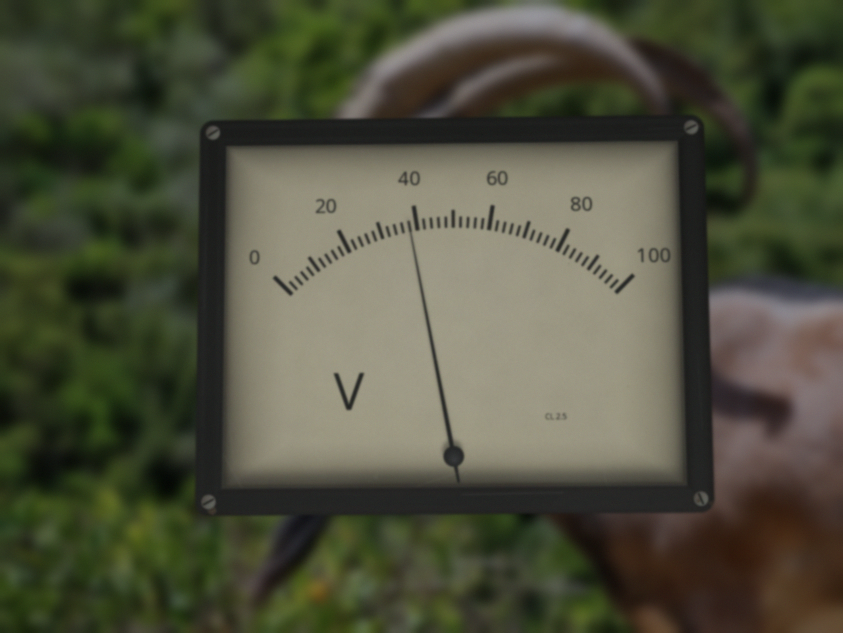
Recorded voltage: 38 (V)
